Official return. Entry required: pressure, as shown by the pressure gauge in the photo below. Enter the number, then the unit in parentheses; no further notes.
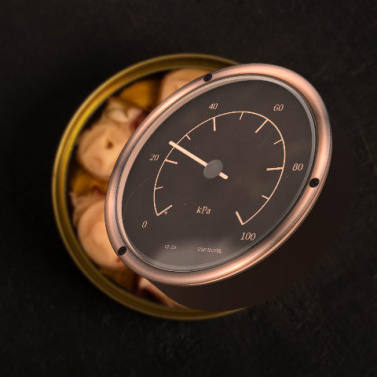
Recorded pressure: 25 (kPa)
